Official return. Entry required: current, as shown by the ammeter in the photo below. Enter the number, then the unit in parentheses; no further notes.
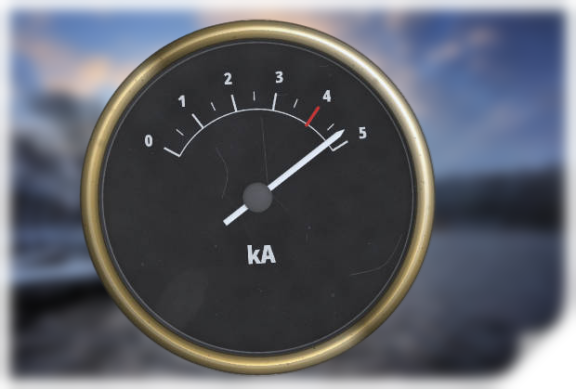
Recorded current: 4.75 (kA)
